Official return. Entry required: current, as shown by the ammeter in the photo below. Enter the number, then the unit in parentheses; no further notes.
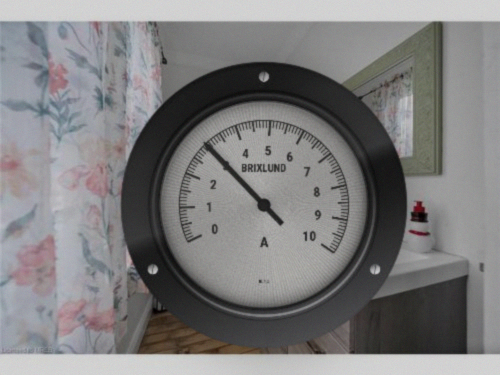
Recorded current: 3 (A)
